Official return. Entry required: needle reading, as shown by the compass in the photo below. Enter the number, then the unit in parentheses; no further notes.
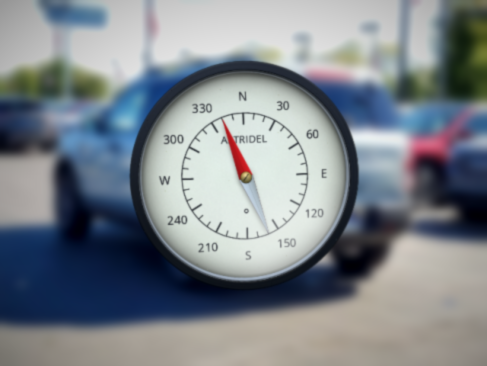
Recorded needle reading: 340 (°)
